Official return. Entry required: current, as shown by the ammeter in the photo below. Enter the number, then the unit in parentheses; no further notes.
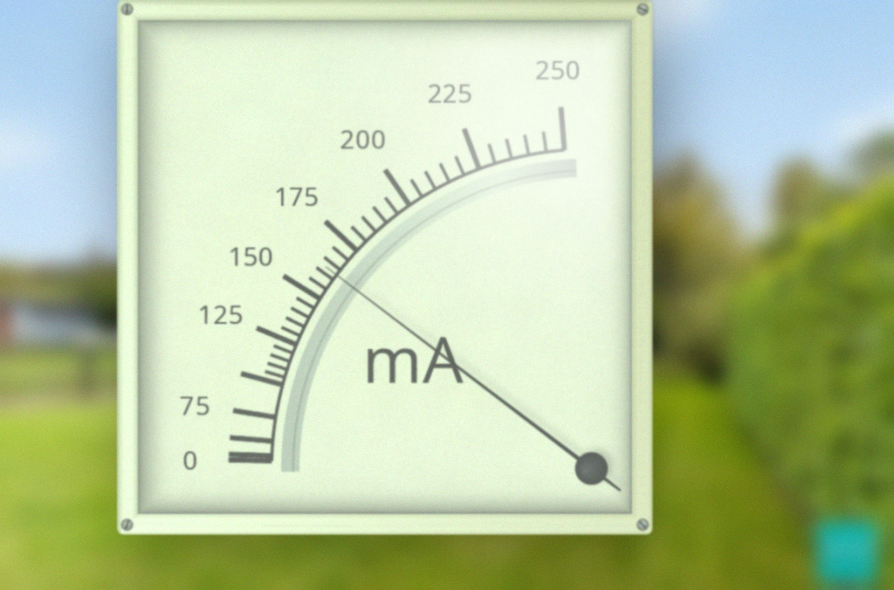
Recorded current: 162.5 (mA)
